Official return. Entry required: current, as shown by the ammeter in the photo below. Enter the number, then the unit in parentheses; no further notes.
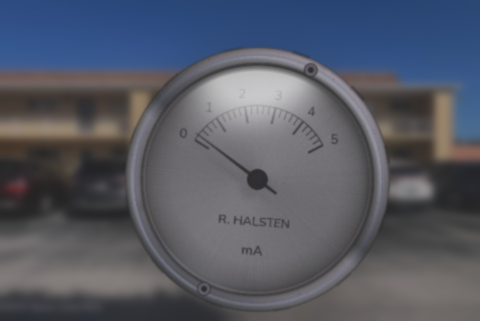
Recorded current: 0.2 (mA)
